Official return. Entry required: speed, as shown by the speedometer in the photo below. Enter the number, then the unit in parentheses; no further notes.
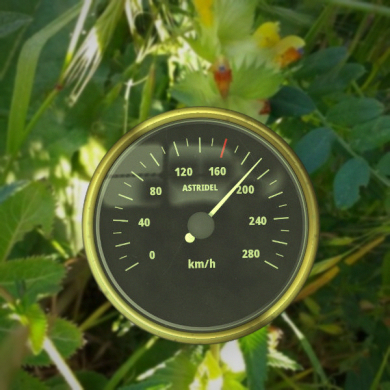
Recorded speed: 190 (km/h)
